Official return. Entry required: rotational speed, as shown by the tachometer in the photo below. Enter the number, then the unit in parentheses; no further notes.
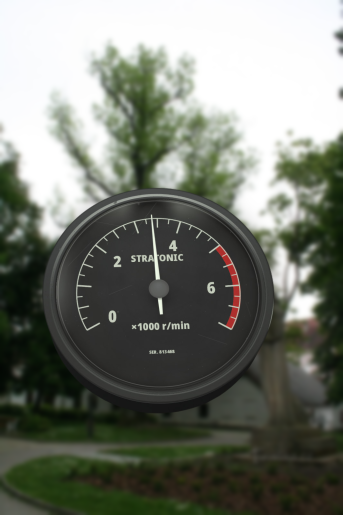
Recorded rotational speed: 3375 (rpm)
